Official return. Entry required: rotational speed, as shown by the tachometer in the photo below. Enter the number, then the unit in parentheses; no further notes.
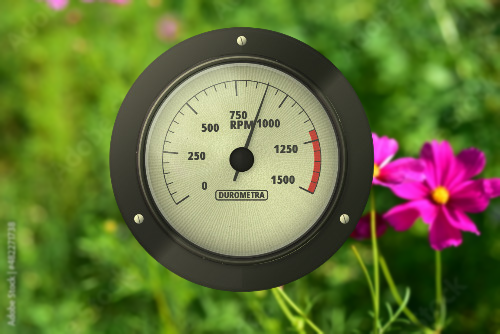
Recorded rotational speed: 900 (rpm)
